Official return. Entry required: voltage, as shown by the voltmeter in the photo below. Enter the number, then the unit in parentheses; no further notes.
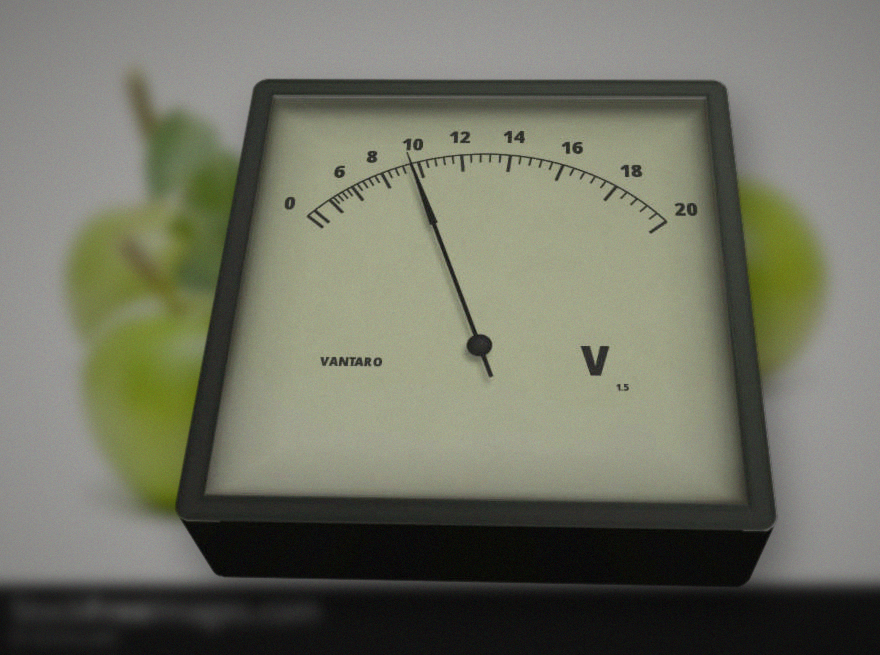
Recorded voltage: 9.6 (V)
